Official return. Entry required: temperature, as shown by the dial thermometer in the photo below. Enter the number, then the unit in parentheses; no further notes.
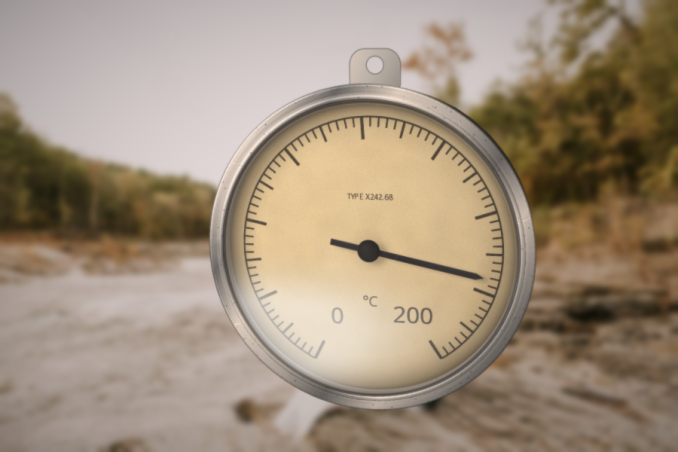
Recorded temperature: 170 (°C)
